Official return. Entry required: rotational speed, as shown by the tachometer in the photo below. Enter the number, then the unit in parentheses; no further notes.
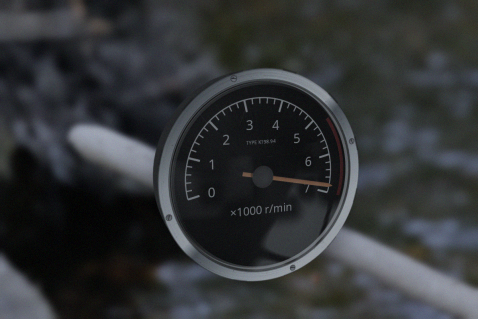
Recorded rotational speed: 6800 (rpm)
